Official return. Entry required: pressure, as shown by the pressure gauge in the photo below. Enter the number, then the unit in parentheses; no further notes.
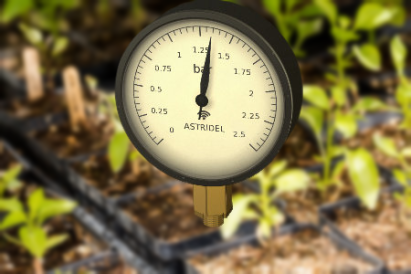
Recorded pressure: 1.35 (bar)
